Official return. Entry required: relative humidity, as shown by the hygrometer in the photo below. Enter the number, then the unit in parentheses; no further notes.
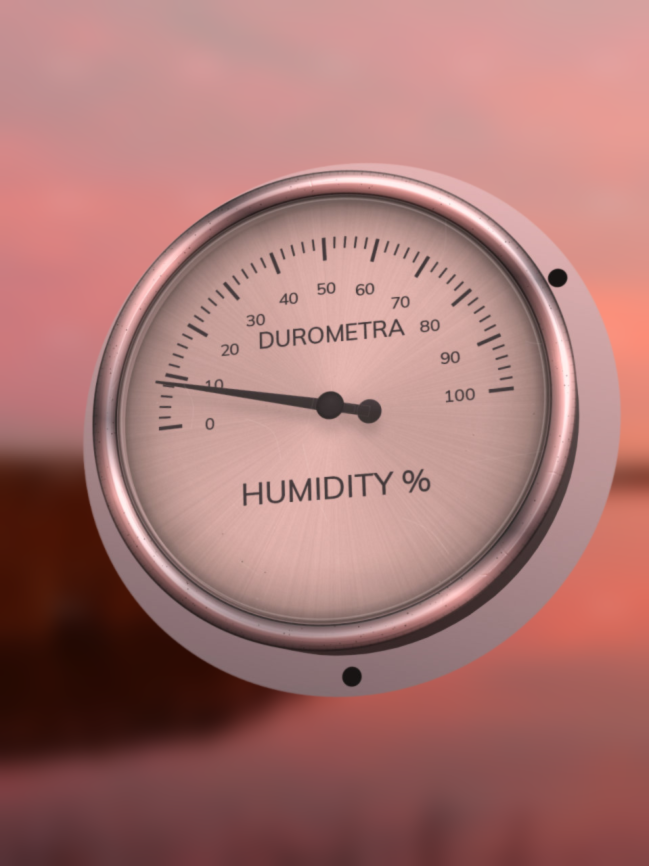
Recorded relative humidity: 8 (%)
